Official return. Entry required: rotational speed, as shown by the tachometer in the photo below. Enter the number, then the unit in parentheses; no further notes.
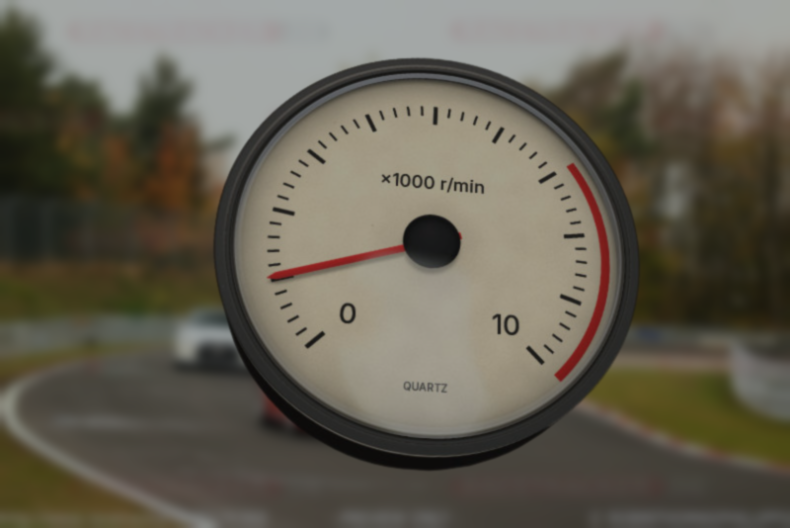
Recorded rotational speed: 1000 (rpm)
